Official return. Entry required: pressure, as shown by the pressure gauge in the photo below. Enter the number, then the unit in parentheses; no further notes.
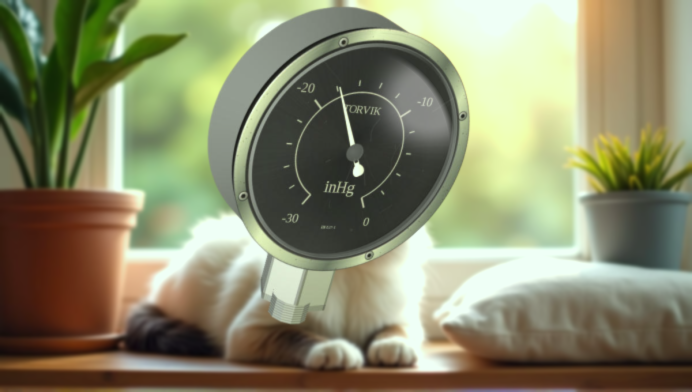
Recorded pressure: -18 (inHg)
